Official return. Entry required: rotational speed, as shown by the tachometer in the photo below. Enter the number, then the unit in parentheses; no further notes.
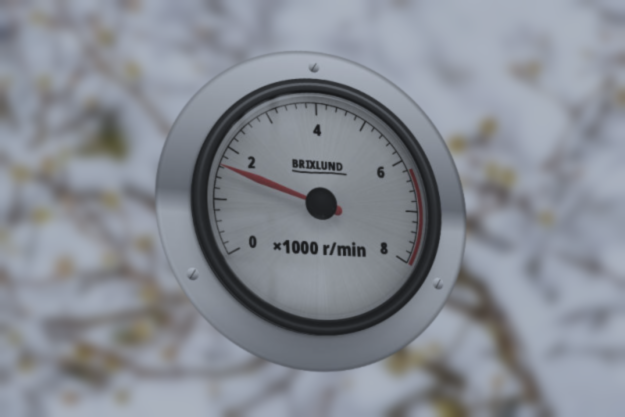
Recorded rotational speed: 1600 (rpm)
